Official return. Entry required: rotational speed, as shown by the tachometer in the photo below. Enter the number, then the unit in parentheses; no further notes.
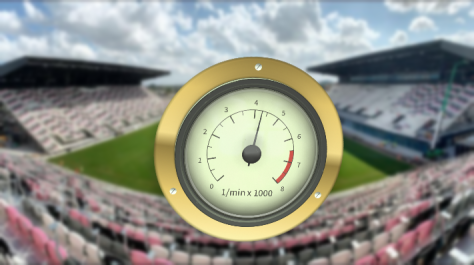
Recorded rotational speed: 4250 (rpm)
